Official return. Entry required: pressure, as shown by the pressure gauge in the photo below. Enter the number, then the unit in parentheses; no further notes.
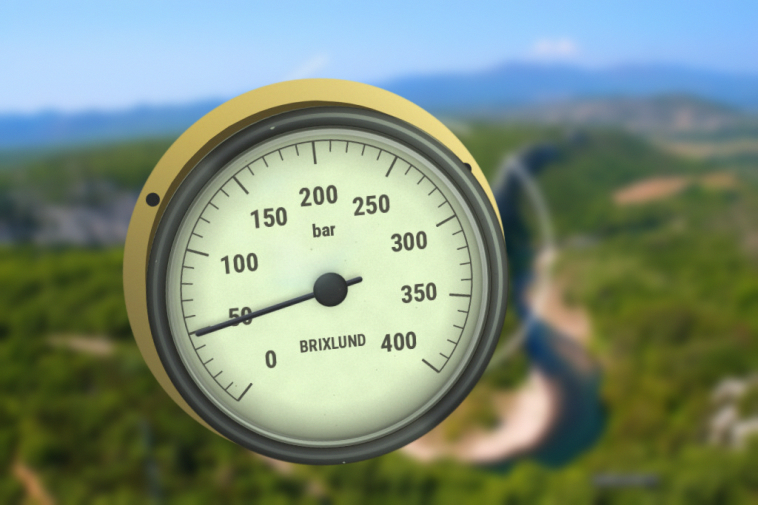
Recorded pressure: 50 (bar)
